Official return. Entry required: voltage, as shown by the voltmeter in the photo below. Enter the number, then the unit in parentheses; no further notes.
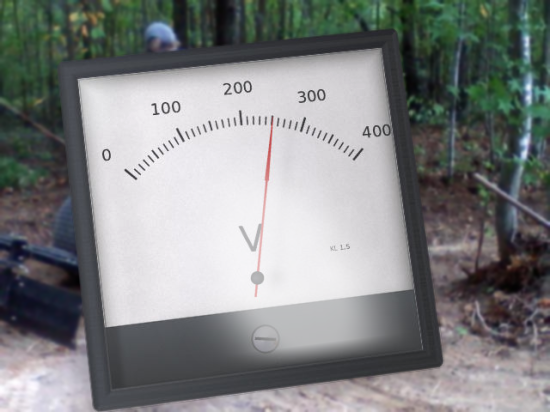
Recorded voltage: 250 (V)
